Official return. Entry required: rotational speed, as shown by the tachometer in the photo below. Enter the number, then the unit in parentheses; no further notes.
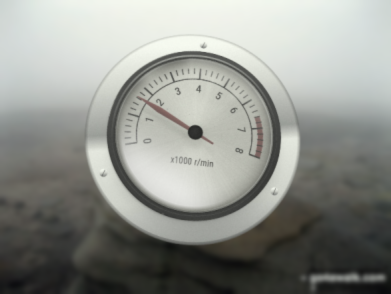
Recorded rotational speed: 1600 (rpm)
